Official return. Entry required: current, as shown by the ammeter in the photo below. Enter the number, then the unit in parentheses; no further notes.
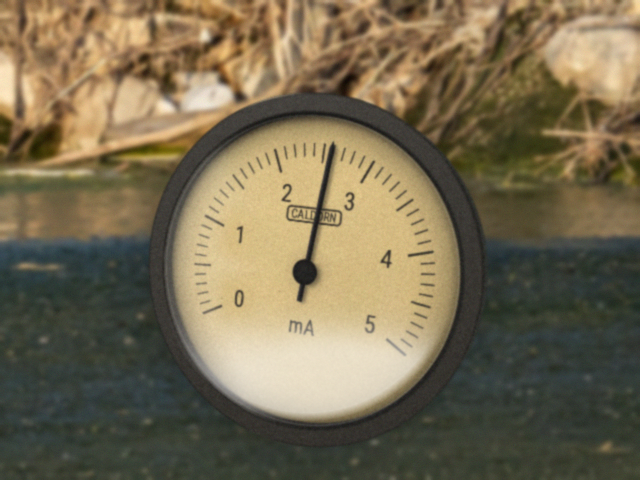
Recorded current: 2.6 (mA)
